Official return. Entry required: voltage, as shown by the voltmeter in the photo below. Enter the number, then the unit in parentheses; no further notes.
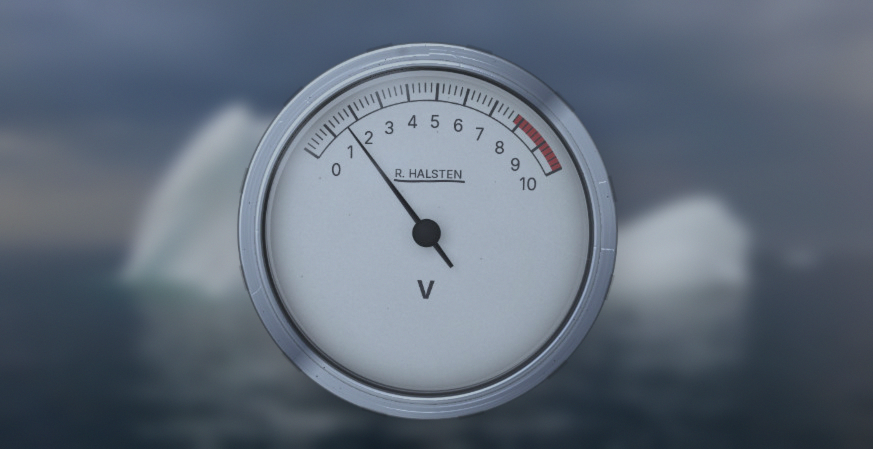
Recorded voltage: 1.6 (V)
